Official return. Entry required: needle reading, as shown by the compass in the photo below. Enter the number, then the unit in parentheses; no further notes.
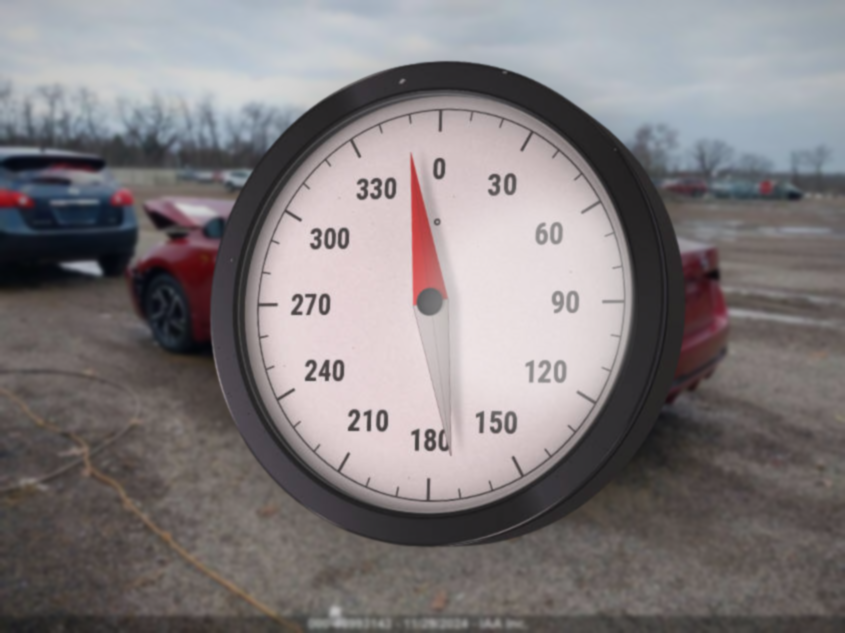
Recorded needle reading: 350 (°)
